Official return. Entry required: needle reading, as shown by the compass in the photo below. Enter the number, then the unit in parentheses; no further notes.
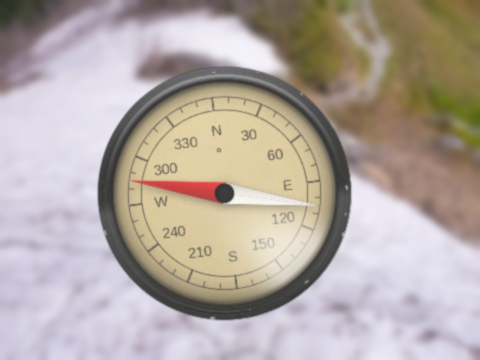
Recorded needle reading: 285 (°)
